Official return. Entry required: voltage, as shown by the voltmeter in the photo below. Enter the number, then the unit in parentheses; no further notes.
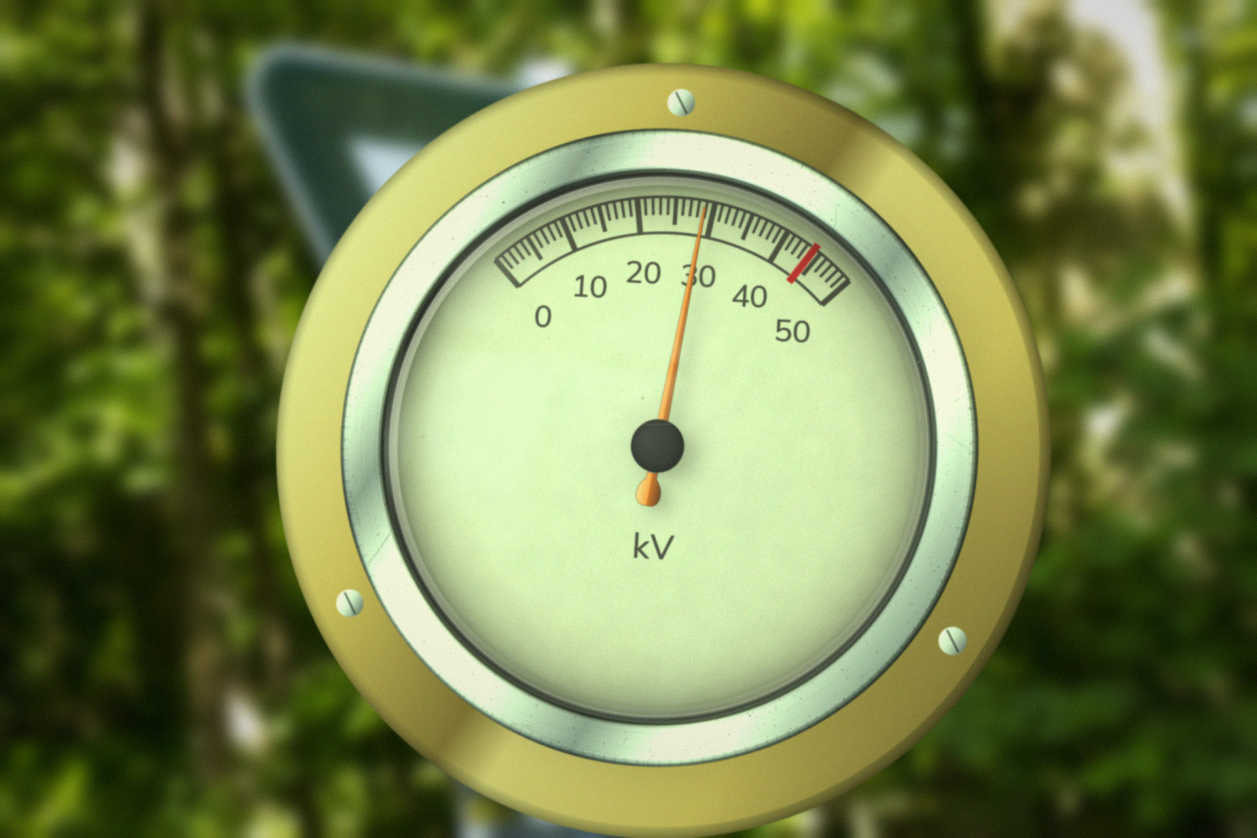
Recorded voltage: 29 (kV)
